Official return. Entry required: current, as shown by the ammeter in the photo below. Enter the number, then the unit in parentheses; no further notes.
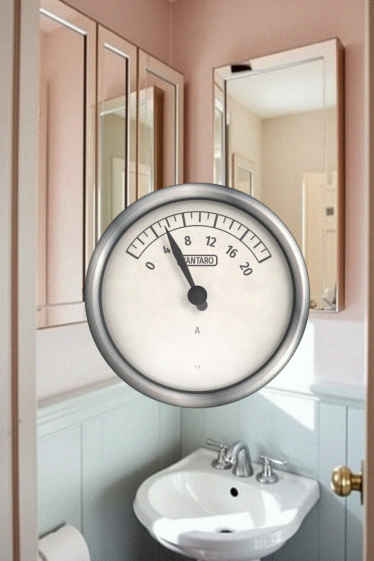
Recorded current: 5.5 (A)
